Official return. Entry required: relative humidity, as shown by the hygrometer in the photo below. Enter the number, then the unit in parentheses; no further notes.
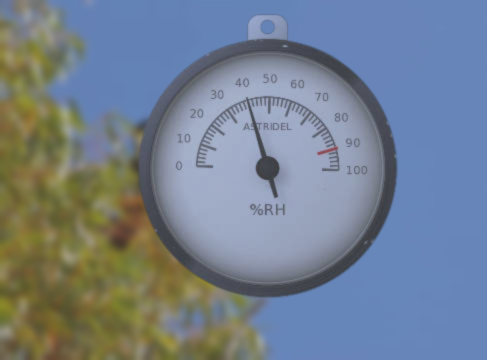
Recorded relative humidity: 40 (%)
